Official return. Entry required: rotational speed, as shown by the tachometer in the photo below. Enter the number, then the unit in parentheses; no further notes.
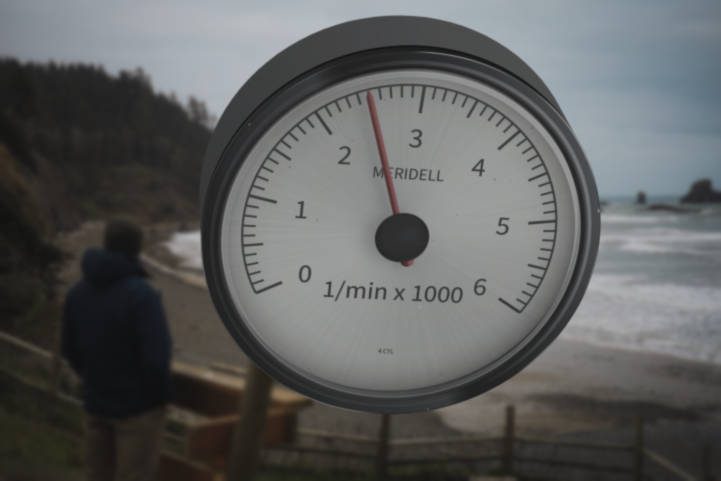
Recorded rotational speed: 2500 (rpm)
